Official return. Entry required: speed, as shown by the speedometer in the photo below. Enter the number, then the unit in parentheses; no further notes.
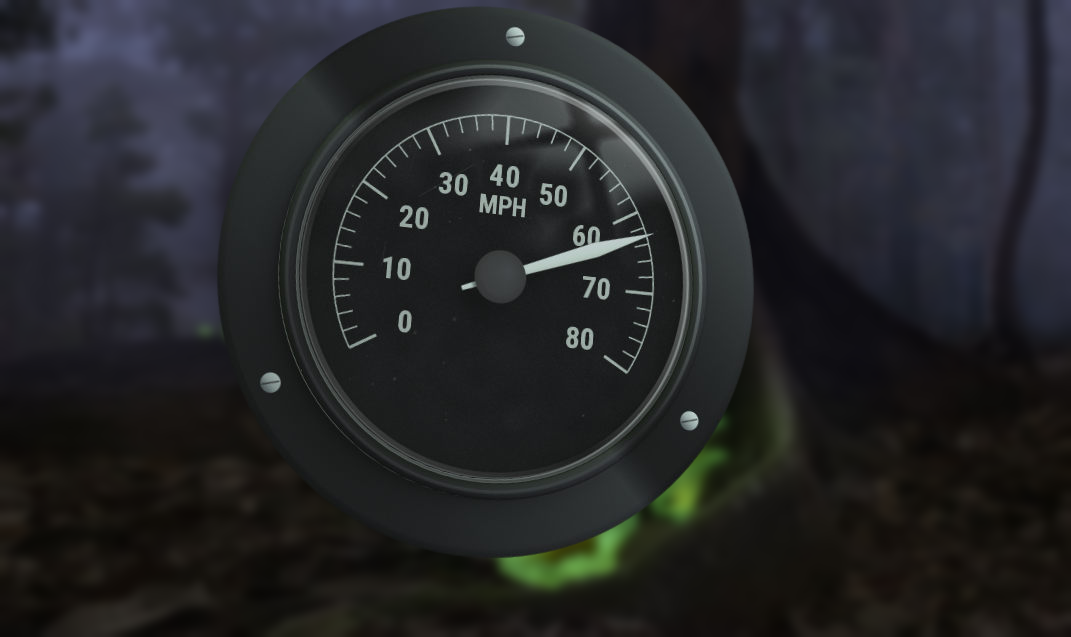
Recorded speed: 63 (mph)
